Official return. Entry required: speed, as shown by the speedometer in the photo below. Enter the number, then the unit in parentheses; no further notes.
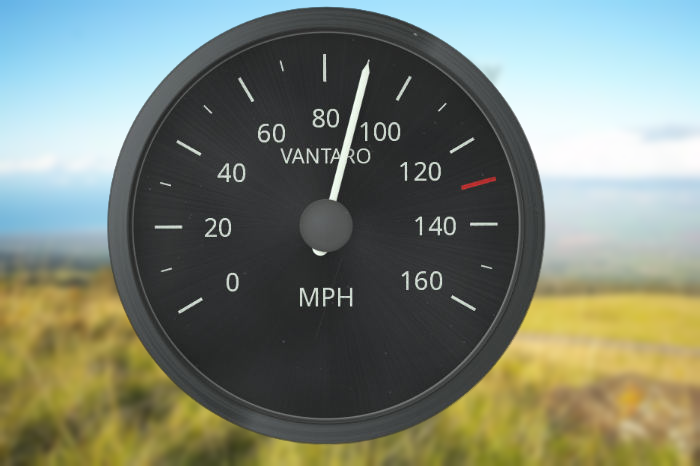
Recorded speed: 90 (mph)
